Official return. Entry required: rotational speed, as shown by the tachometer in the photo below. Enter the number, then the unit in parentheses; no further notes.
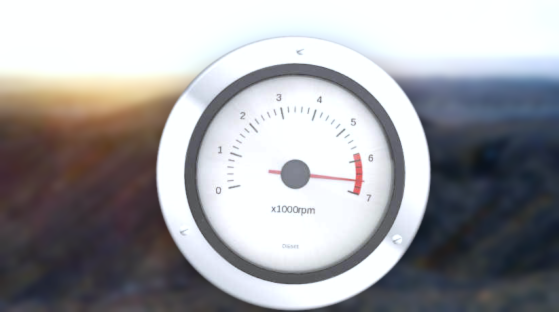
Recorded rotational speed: 6600 (rpm)
